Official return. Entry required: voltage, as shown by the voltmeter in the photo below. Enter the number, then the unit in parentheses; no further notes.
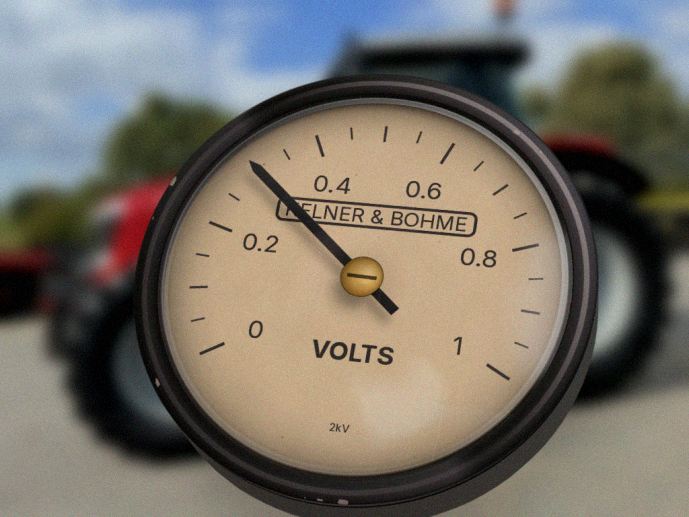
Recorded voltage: 0.3 (V)
